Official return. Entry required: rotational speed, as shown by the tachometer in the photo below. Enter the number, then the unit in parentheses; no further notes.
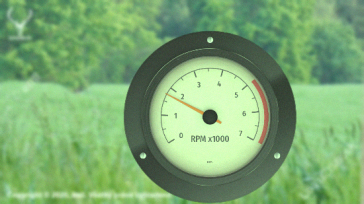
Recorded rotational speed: 1750 (rpm)
